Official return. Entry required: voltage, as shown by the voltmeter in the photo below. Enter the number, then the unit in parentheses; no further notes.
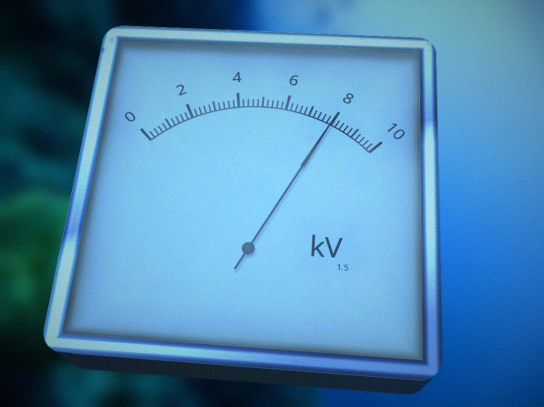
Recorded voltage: 8 (kV)
